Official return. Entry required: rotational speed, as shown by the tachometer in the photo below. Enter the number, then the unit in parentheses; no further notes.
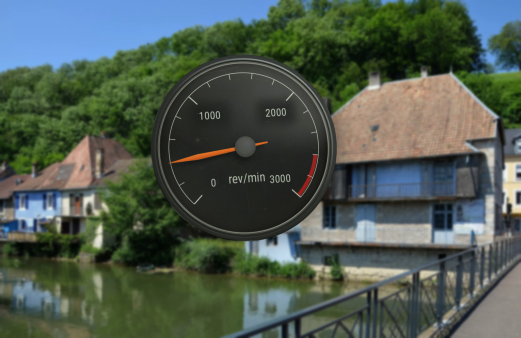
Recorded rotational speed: 400 (rpm)
